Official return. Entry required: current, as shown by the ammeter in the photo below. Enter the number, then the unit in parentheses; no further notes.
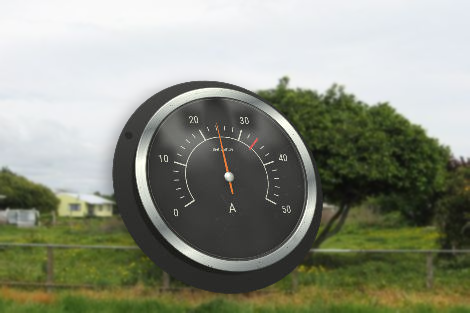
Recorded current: 24 (A)
